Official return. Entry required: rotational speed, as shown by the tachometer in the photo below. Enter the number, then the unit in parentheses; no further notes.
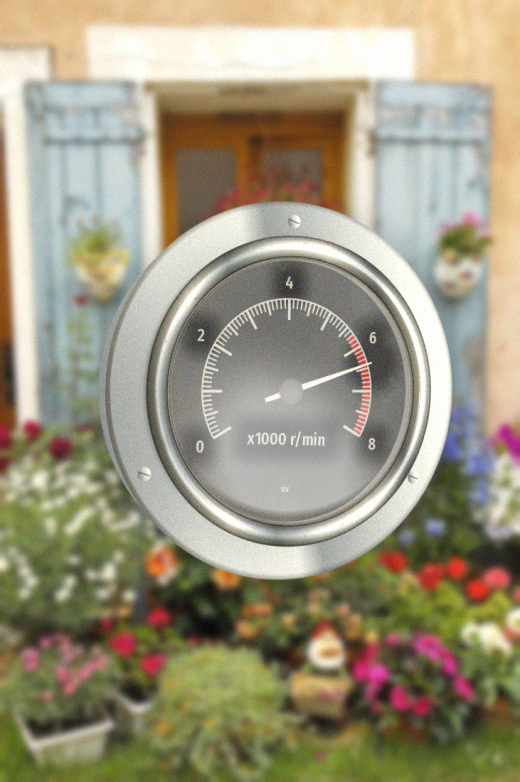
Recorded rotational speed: 6400 (rpm)
